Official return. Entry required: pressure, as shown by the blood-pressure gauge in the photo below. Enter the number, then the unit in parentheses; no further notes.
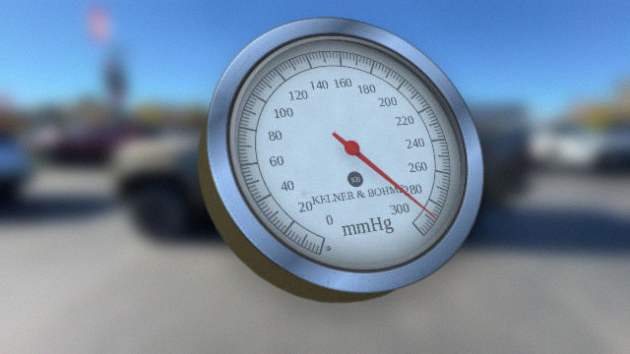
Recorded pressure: 290 (mmHg)
